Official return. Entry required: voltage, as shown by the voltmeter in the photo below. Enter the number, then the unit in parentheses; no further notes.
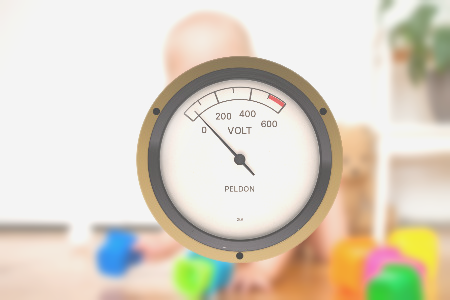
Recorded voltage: 50 (V)
